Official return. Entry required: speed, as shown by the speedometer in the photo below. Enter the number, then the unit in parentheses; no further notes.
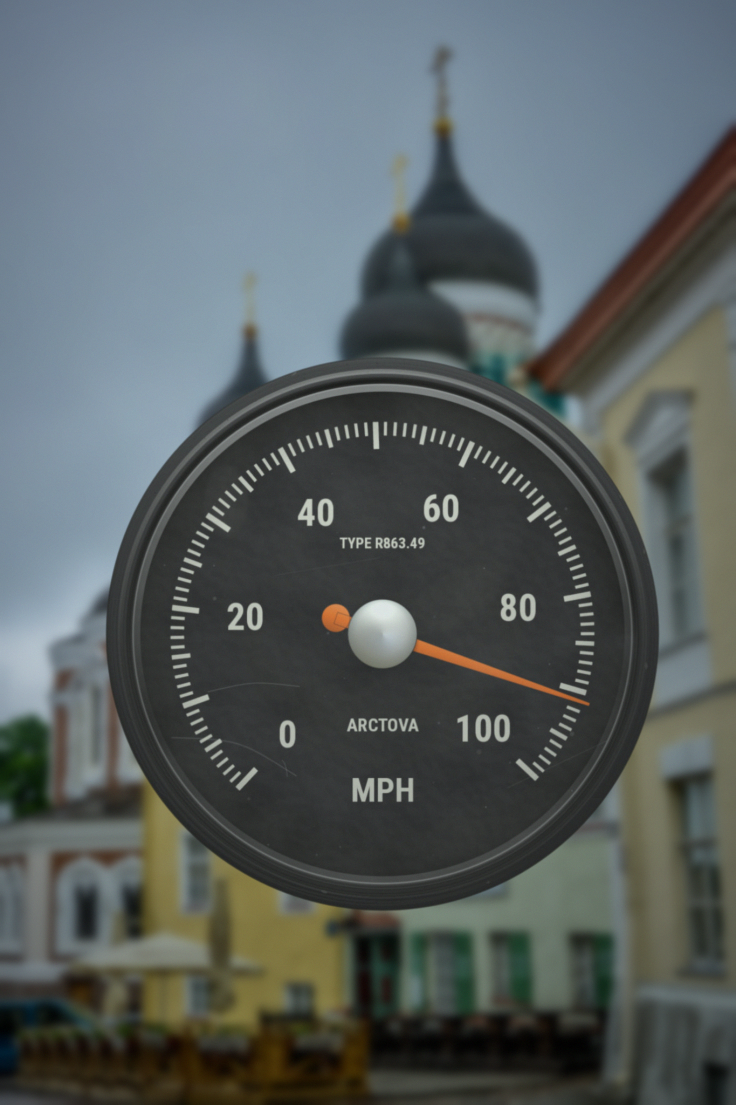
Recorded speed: 91 (mph)
